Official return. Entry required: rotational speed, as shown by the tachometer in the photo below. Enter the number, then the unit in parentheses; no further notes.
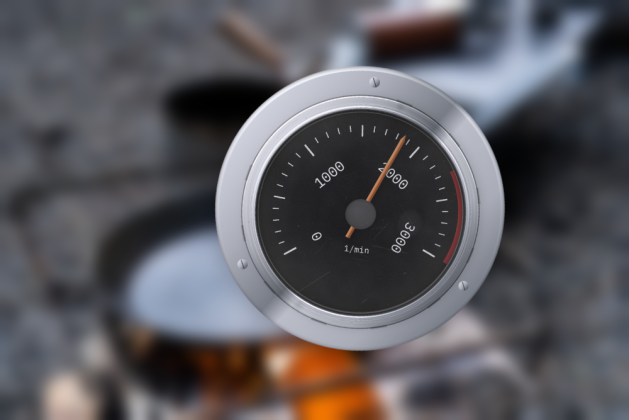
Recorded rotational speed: 1850 (rpm)
